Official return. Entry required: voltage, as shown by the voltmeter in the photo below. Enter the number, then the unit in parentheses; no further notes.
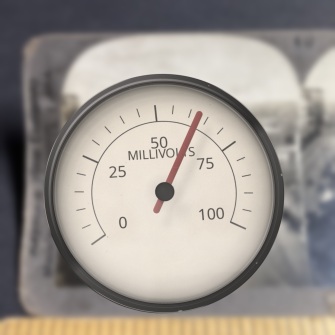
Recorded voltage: 62.5 (mV)
